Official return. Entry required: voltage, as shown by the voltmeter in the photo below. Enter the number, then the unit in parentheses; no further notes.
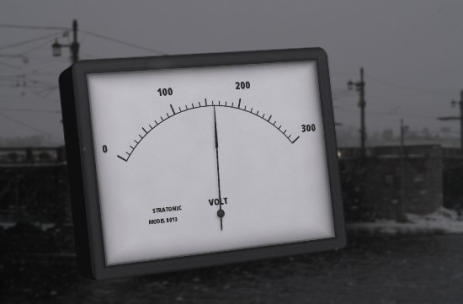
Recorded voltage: 160 (V)
